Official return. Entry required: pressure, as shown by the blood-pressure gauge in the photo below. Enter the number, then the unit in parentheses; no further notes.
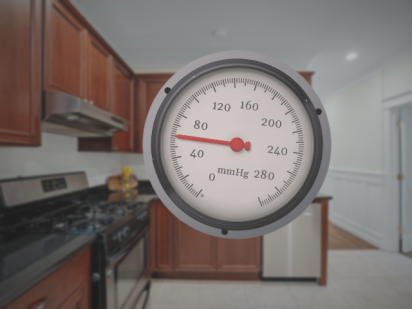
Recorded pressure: 60 (mmHg)
